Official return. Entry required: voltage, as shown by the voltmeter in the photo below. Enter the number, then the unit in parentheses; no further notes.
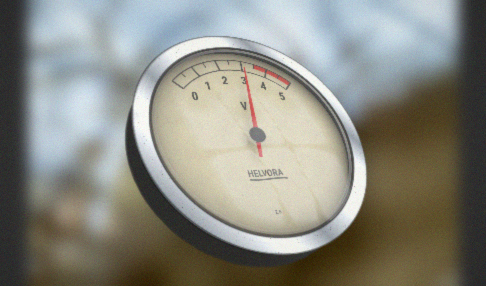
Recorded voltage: 3 (V)
